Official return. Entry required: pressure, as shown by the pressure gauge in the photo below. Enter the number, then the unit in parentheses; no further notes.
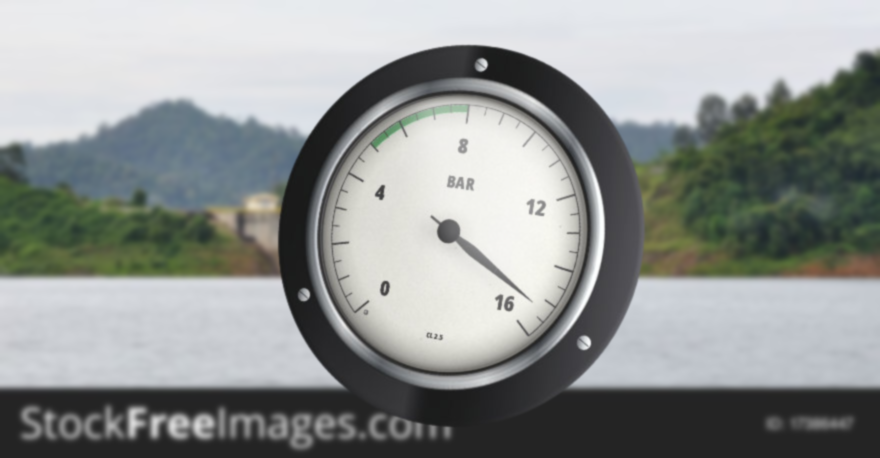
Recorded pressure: 15.25 (bar)
